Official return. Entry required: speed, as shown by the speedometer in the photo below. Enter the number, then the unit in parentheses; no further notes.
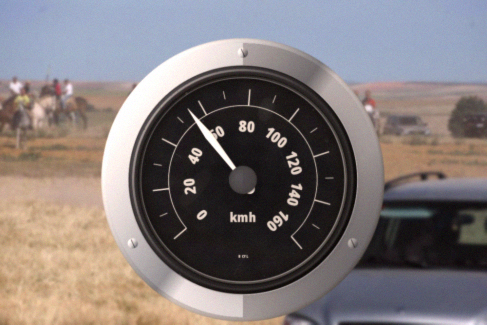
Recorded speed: 55 (km/h)
